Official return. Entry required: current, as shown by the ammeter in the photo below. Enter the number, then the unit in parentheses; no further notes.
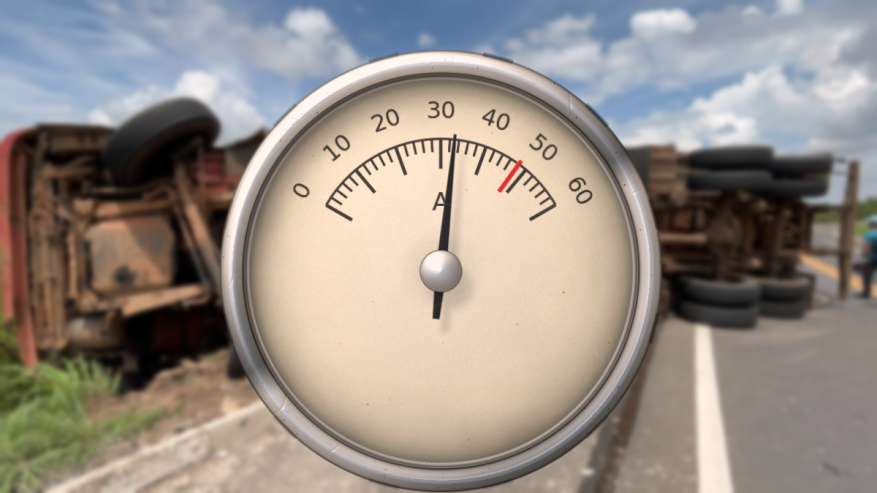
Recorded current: 33 (A)
